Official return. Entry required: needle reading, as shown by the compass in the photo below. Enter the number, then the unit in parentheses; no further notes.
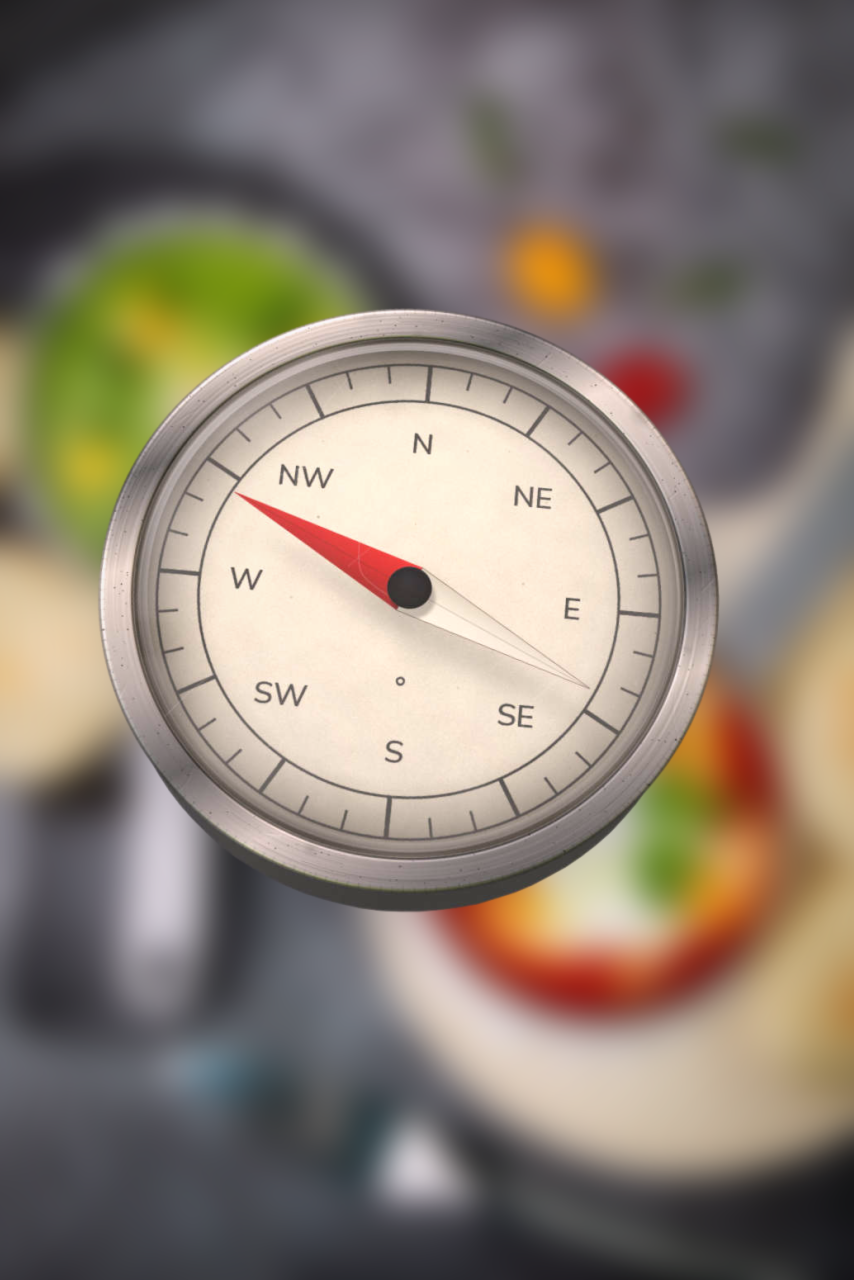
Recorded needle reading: 295 (°)
